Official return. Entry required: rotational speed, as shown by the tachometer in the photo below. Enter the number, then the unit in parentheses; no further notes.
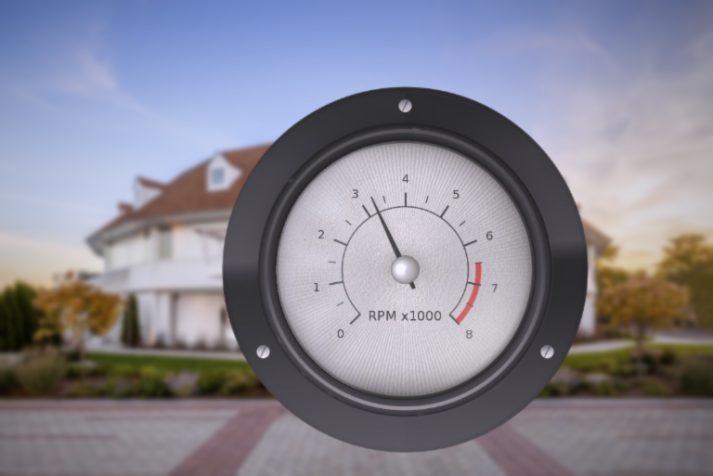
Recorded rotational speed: 3250 (rpm)
